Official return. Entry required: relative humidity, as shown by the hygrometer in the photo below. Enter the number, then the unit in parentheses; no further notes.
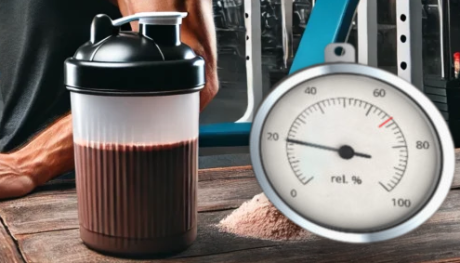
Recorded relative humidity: 20 (%)
